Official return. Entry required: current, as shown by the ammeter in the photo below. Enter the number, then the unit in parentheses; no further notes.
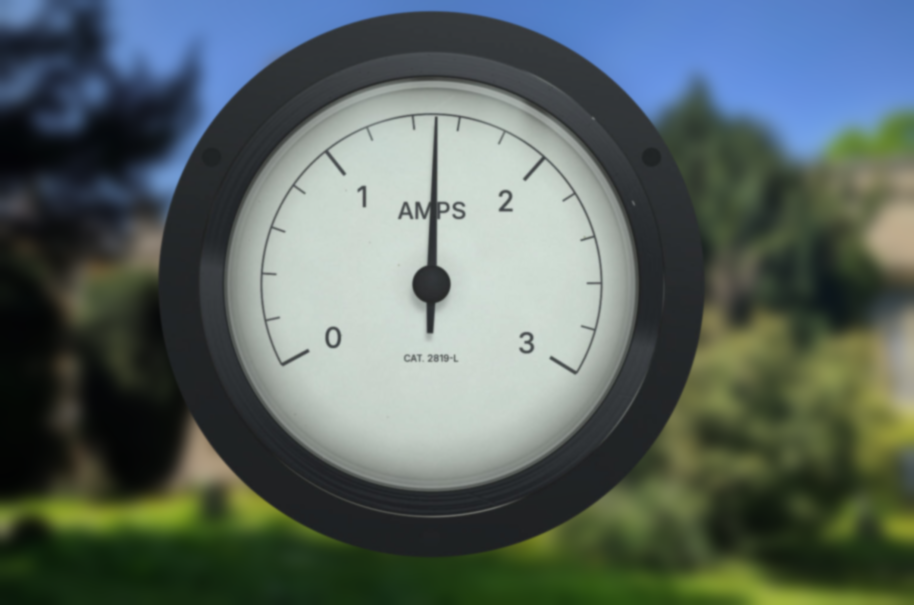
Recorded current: 1.5 (A)
